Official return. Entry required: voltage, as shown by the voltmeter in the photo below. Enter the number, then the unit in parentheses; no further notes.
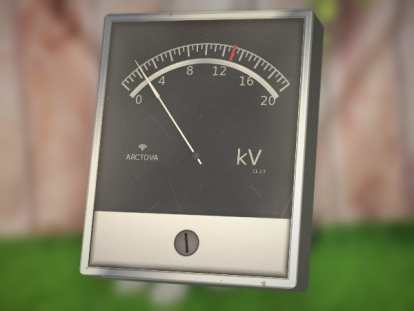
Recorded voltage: 2.5 (kV)
